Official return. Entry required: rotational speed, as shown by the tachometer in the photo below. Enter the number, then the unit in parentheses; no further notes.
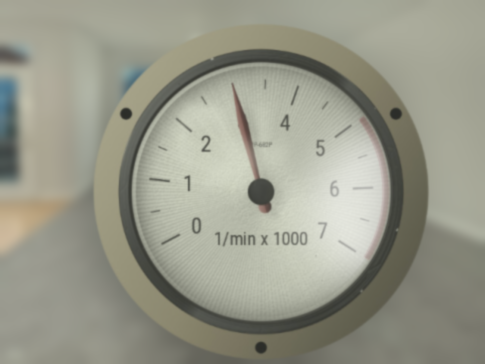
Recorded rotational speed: 3000 (rpm)
